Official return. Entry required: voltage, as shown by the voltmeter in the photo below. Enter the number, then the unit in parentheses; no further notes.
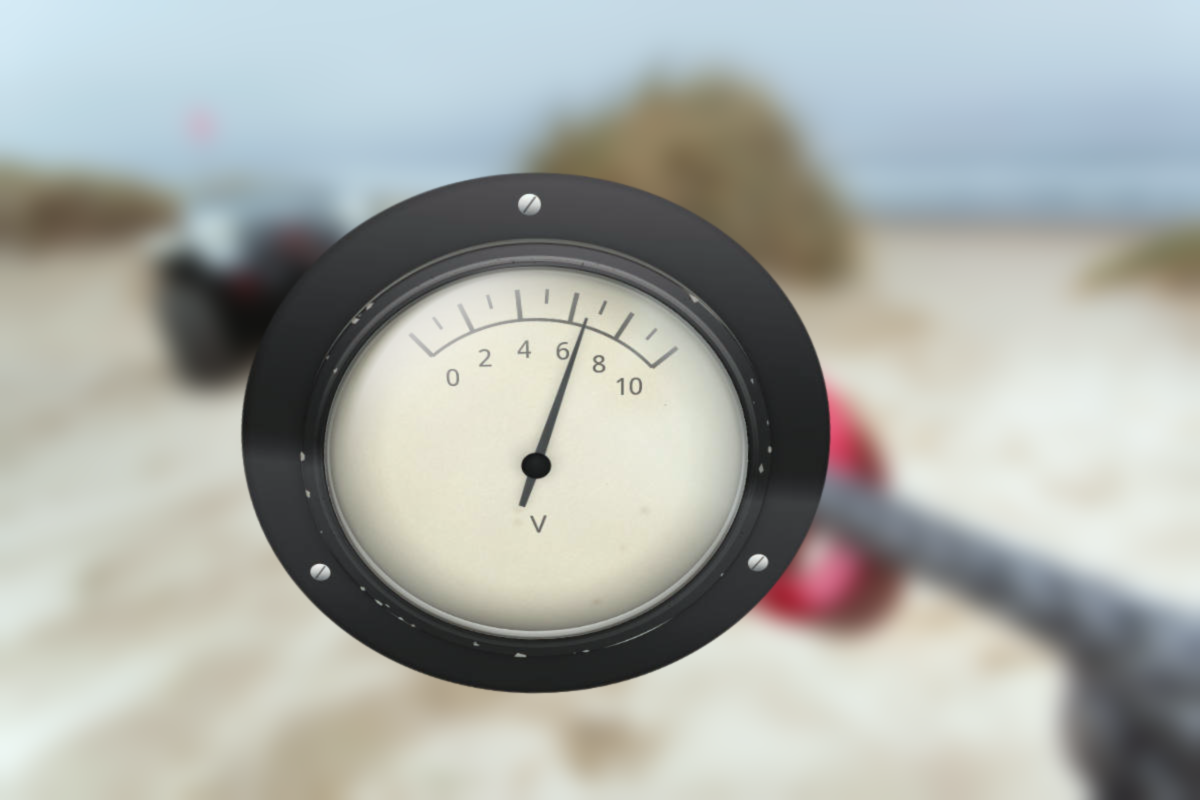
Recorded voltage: 6.5 (V)
